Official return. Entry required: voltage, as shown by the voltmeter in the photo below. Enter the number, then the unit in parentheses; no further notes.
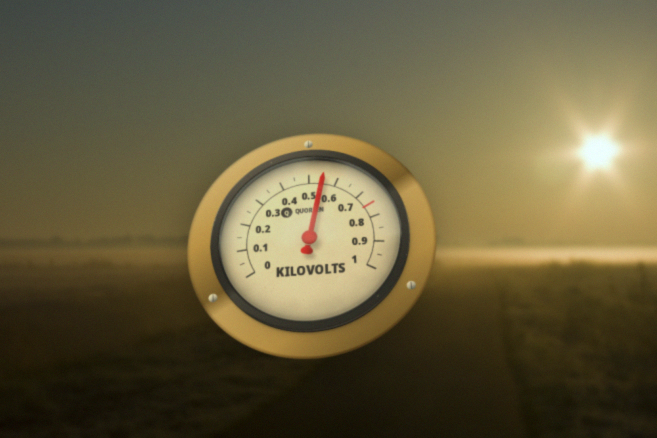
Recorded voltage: 0.55 (kV)
